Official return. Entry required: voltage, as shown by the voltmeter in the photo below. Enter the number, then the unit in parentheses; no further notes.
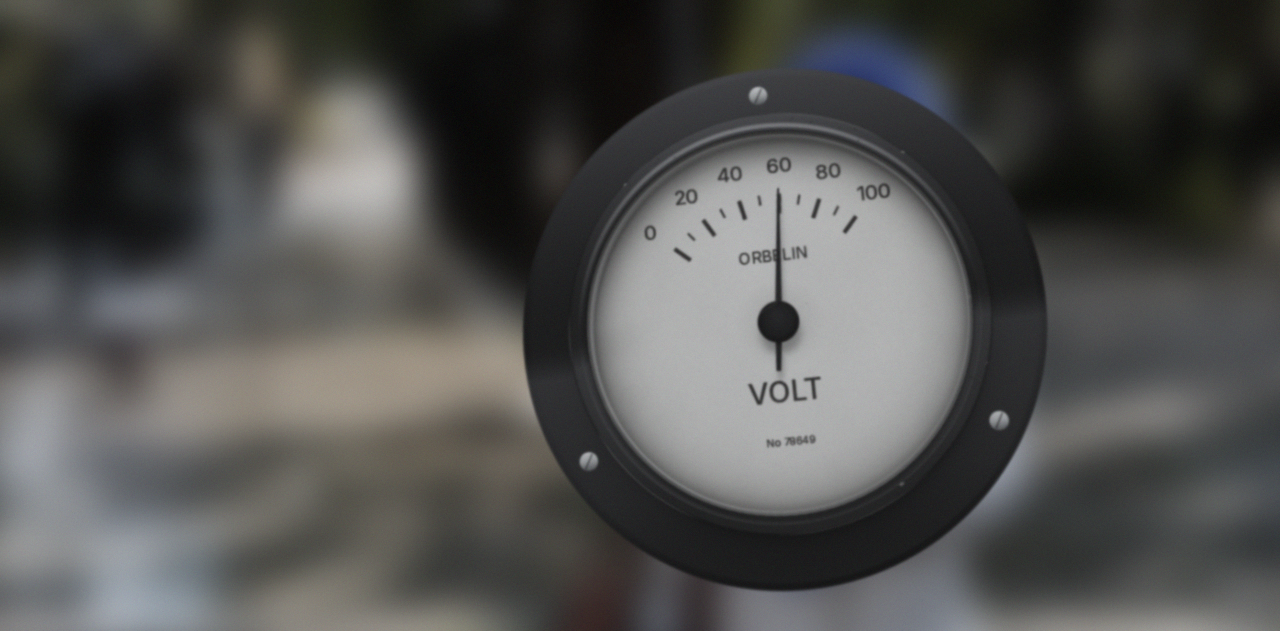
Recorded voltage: 60 (V)
